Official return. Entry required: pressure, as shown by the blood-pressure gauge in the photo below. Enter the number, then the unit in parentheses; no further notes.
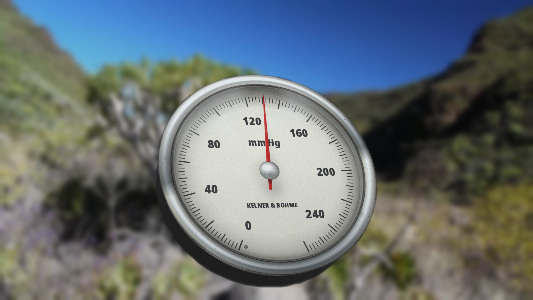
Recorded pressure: 130 (mmHg)
